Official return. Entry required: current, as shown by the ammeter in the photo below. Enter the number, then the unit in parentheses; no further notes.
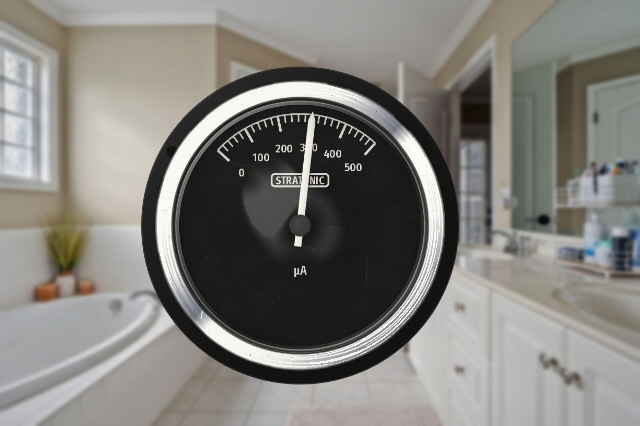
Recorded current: 300 (µA)
